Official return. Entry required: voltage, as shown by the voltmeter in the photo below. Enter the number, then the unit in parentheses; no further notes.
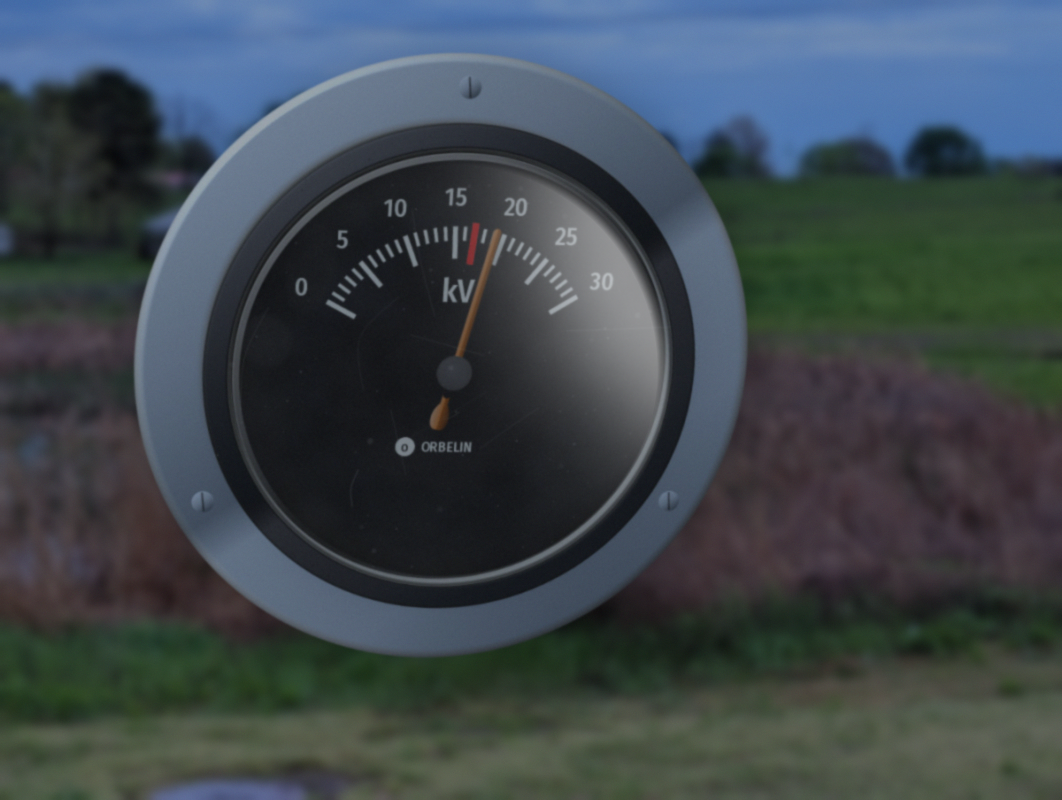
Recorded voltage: 19 (kV)
